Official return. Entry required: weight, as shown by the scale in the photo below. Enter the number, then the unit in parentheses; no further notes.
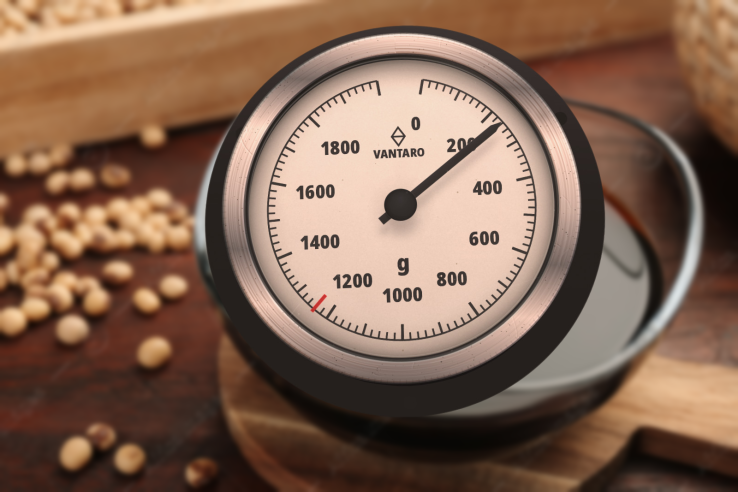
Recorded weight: 240 (g)
